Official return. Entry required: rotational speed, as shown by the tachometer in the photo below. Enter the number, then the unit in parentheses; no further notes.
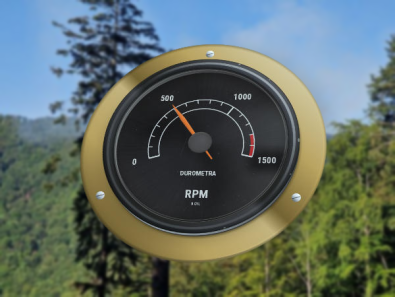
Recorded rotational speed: 500 (rpm)
